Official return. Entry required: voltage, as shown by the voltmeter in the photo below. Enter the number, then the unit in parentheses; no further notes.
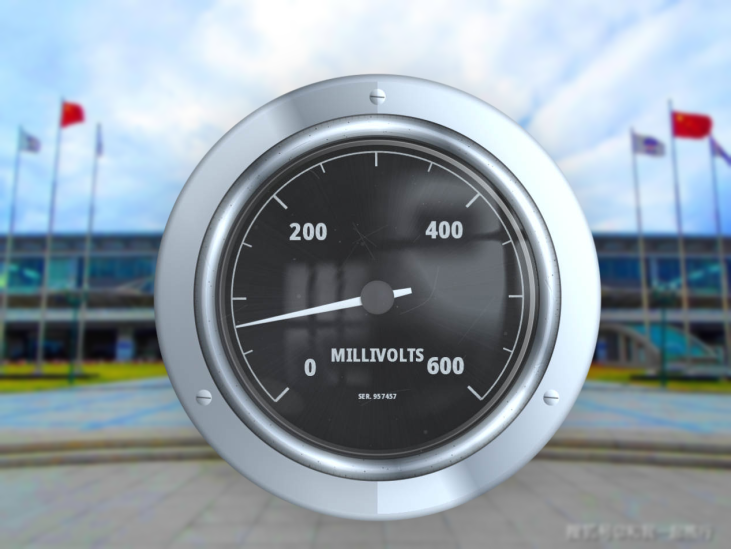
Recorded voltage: 75 (mV)
